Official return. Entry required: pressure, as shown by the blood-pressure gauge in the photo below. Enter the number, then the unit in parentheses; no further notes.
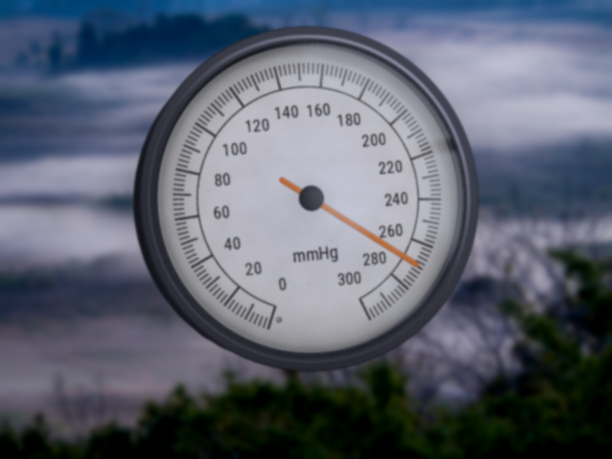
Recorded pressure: 270 (mmHg)
